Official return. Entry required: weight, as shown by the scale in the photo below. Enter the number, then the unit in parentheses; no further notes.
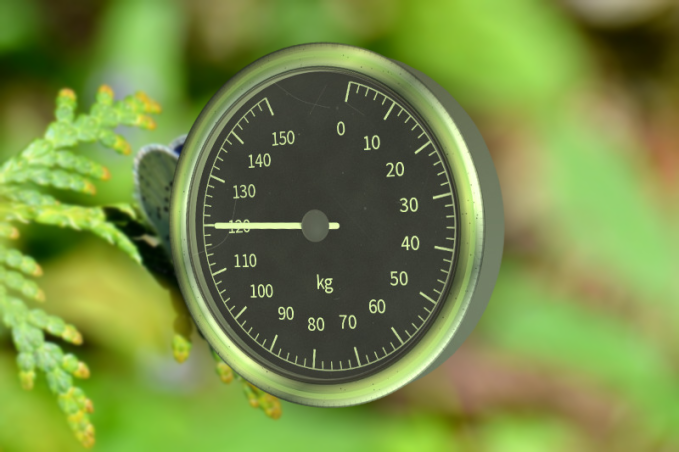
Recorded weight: 120 (kg)
